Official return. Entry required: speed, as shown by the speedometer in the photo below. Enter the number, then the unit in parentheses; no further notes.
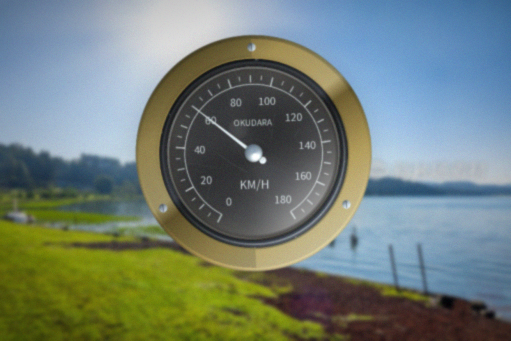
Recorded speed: 60 (km/h)
